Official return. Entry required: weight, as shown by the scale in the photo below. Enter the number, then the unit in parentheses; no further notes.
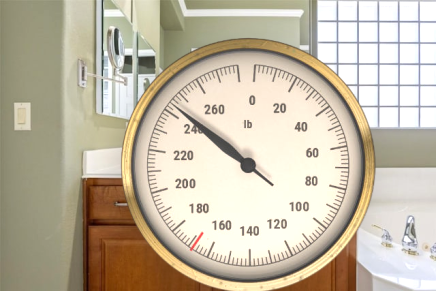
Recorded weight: 244 (lb)
